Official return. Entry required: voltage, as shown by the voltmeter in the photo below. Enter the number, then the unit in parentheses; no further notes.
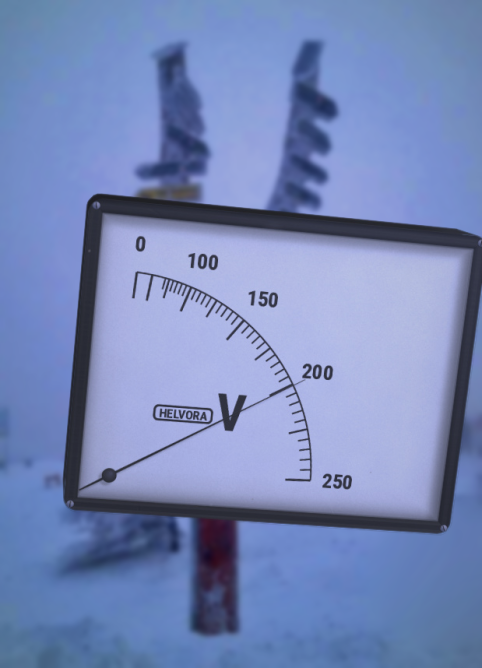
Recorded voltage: 200 (V)
